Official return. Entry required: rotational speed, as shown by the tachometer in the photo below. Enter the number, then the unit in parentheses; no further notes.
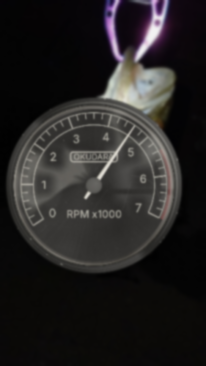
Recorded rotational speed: 4600 (rpm)
